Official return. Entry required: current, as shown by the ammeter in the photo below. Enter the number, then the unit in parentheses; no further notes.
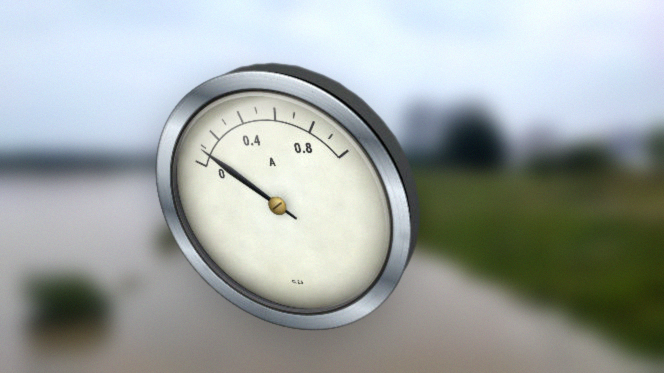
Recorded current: 0.1 (A)
